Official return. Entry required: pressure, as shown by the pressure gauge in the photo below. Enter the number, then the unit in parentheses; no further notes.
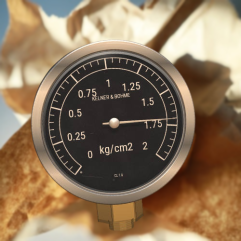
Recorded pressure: 1.7 (kg/cm²)
